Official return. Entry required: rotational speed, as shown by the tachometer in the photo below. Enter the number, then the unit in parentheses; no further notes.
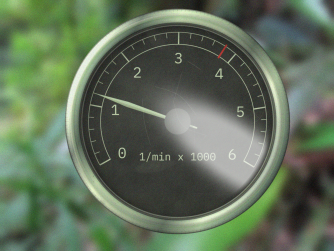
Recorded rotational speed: 1200 (rpm)
